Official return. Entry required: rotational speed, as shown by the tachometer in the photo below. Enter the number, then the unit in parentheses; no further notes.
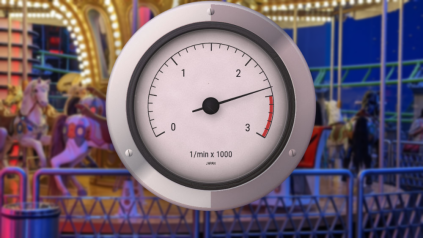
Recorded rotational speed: 2400 (rpm)
